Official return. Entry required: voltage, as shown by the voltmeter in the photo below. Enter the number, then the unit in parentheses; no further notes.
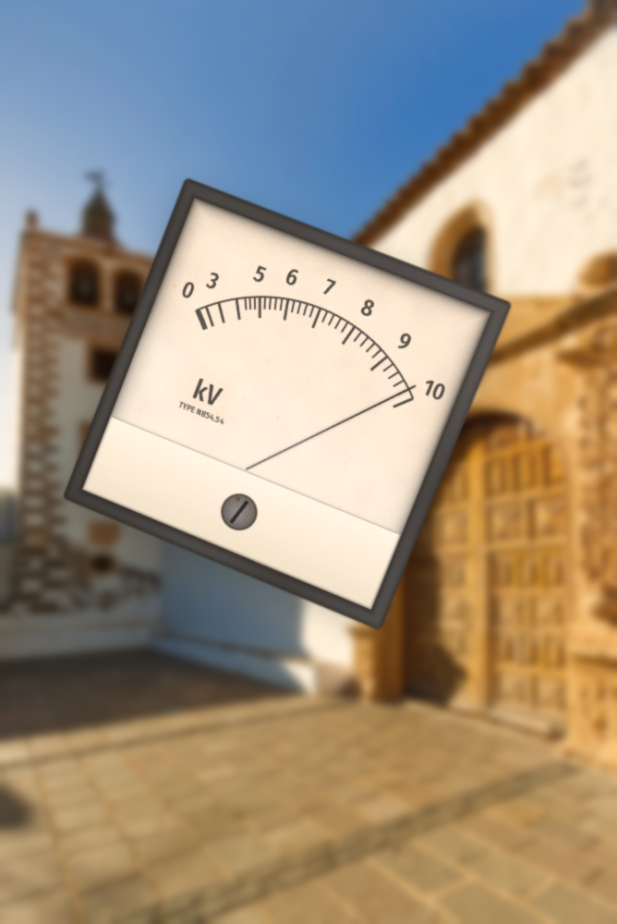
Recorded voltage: 9.8 (kV)
